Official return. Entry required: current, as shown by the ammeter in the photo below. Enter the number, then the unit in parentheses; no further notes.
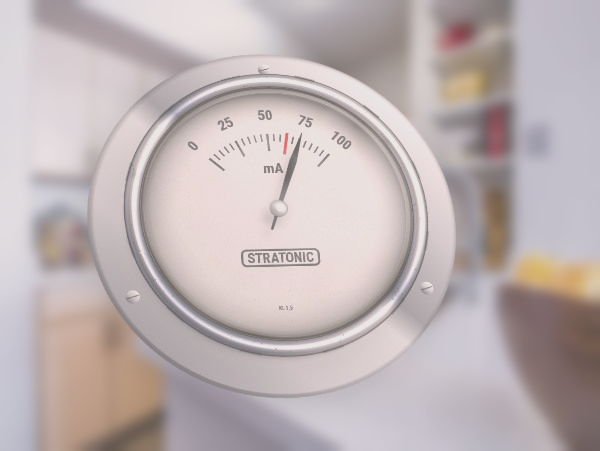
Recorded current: 75 (mA)
